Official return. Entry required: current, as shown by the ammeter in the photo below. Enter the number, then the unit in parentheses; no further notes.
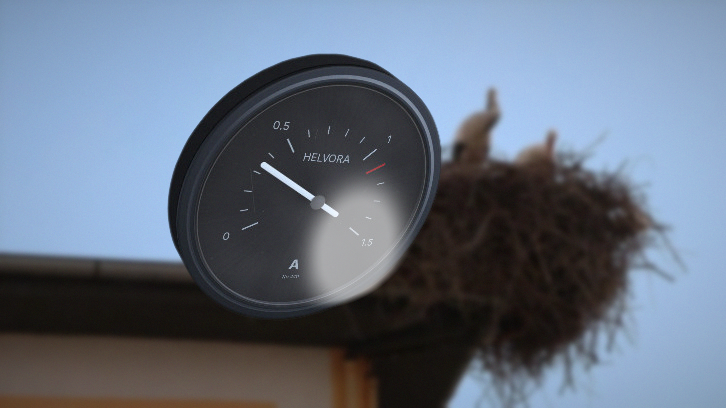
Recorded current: 0.35 (A)
